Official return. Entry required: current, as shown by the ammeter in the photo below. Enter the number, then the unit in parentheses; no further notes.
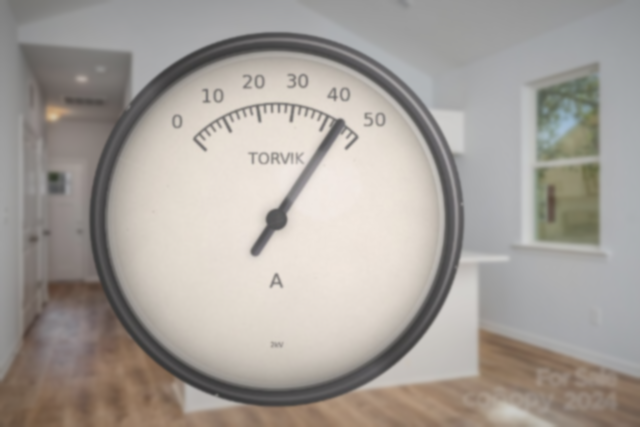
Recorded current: 44 (A)
